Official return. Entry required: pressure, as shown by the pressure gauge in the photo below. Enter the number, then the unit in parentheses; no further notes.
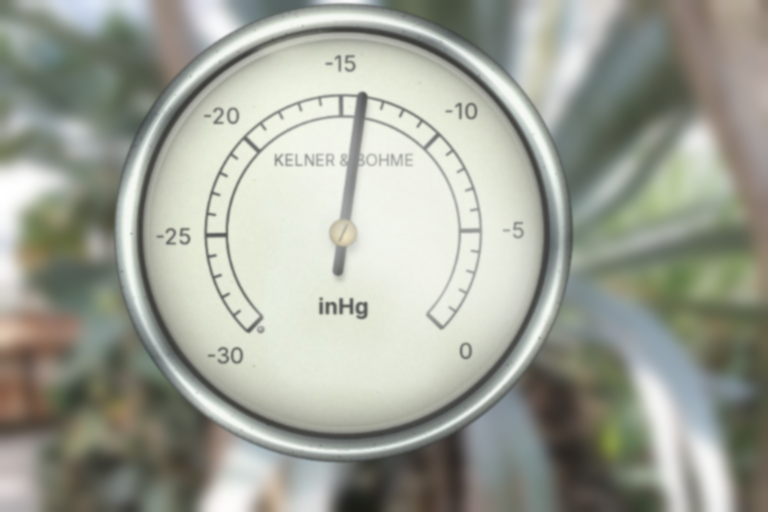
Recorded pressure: -14 (inHg)
